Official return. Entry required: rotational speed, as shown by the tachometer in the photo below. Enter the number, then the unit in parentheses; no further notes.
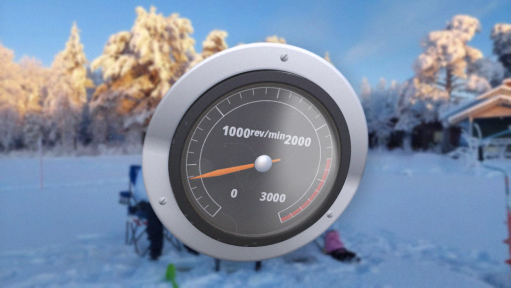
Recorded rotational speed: 400 (rpm)
